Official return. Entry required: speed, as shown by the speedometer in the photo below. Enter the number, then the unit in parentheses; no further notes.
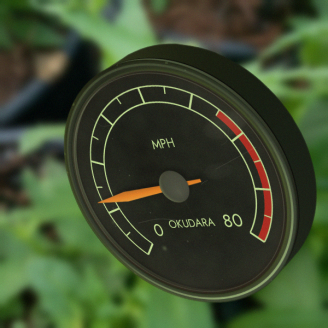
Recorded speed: 12.5 (mph)
